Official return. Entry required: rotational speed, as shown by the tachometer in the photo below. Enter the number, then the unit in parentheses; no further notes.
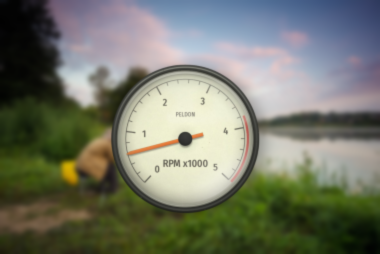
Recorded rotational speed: 600 (rpm)
